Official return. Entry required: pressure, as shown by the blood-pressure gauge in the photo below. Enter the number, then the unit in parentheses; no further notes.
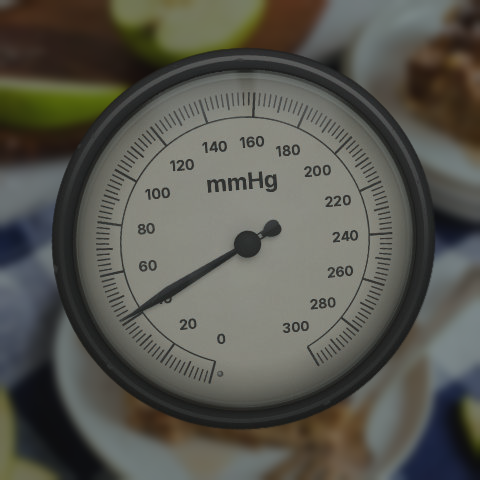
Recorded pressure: 42 (mmHg)
